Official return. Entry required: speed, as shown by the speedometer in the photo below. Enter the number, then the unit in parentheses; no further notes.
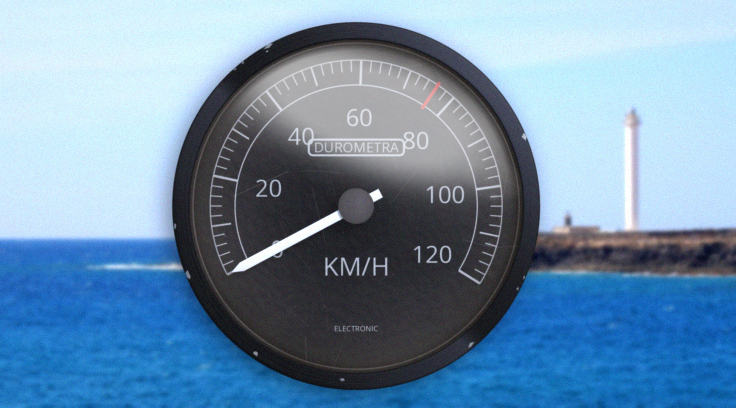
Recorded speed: 0 (km/h)
